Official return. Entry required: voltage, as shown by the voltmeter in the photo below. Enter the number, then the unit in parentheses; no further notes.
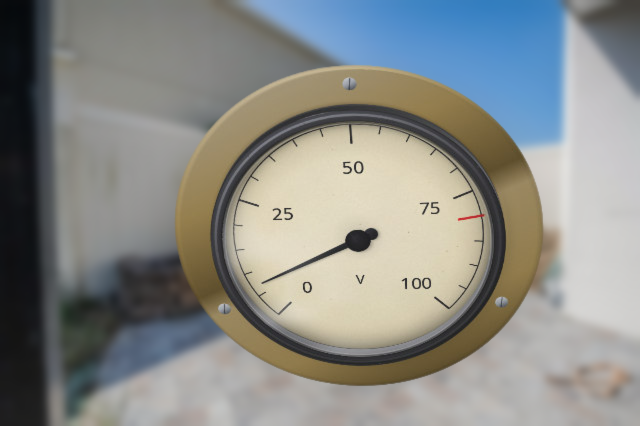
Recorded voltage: 7.5 (V)
